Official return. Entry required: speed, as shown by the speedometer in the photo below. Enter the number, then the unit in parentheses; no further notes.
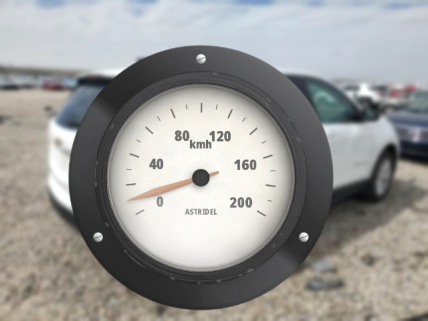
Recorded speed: 10 (km/h)
